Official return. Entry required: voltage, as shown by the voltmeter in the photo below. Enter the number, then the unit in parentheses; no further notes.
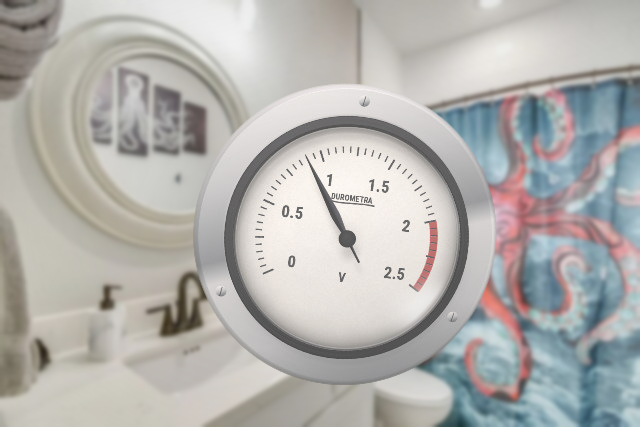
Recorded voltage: 0.9 (V)
